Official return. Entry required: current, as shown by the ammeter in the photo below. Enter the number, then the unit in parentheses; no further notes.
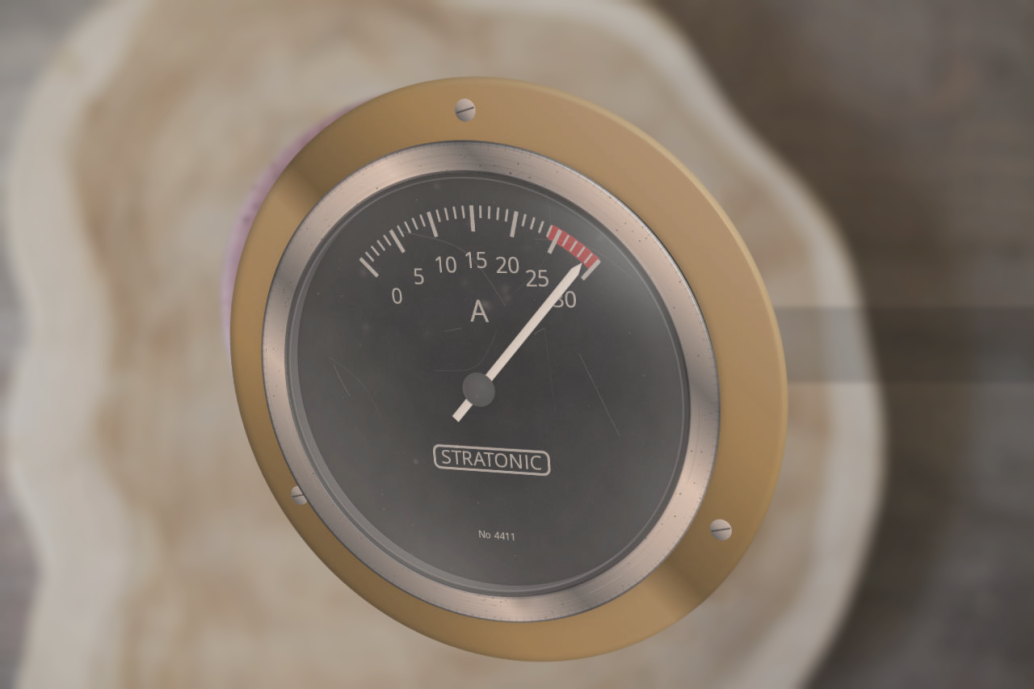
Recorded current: 29 (A)
